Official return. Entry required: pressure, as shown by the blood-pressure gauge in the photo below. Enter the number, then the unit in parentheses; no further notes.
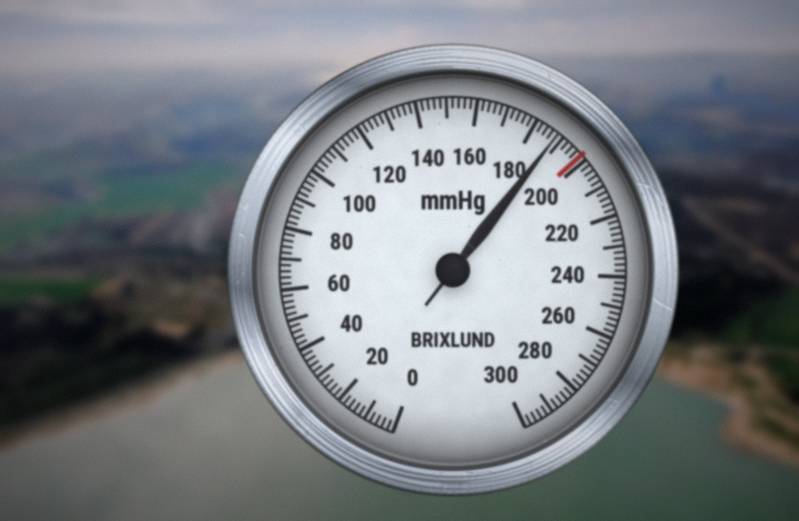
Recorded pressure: 188 (mmHg)
